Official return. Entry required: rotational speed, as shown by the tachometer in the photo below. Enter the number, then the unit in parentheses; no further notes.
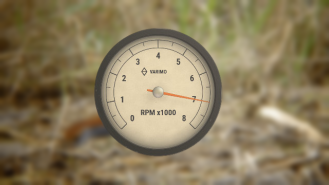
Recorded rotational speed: 7000 (rpm)
